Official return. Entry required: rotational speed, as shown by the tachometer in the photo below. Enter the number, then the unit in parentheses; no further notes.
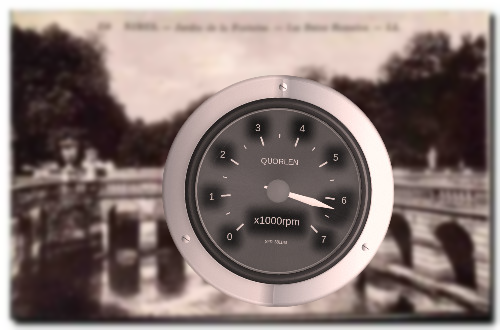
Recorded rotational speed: 6250 (rpm)
